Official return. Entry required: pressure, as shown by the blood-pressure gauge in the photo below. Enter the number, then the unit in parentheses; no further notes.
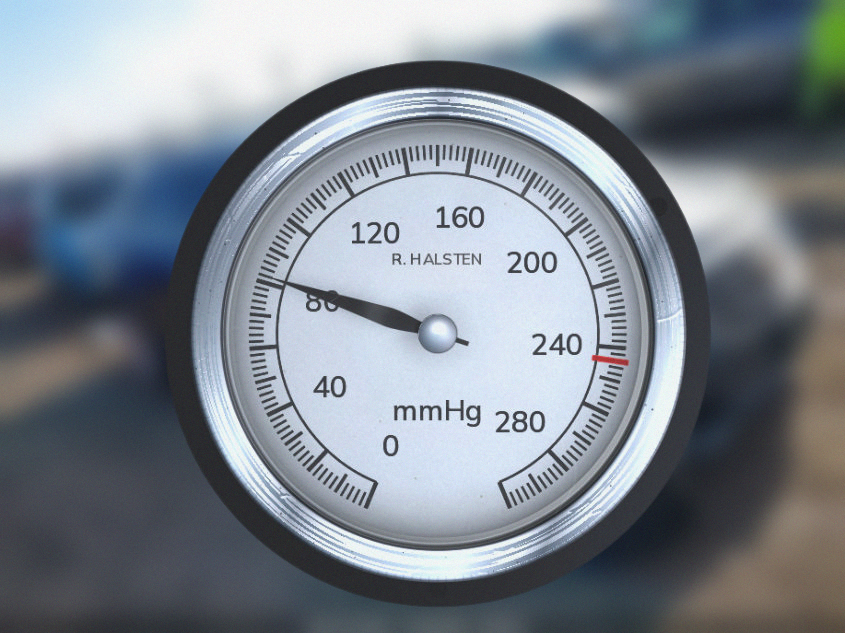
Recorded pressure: 82 (mmHg)
